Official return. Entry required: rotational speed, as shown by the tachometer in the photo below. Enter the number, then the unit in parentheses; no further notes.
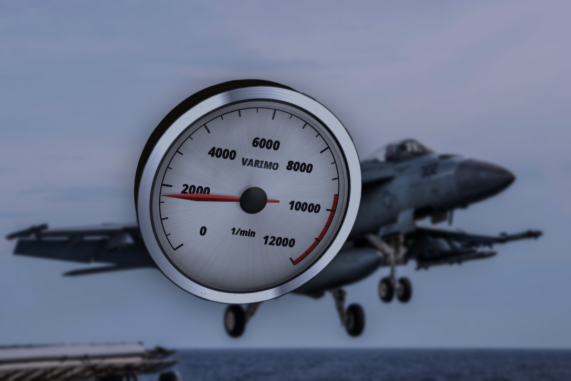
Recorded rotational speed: 1750 (rpm)
